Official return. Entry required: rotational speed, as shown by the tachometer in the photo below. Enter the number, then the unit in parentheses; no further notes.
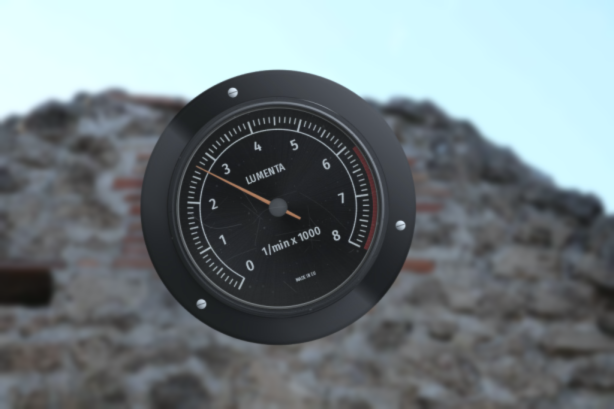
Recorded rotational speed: 2700 (rpm)
